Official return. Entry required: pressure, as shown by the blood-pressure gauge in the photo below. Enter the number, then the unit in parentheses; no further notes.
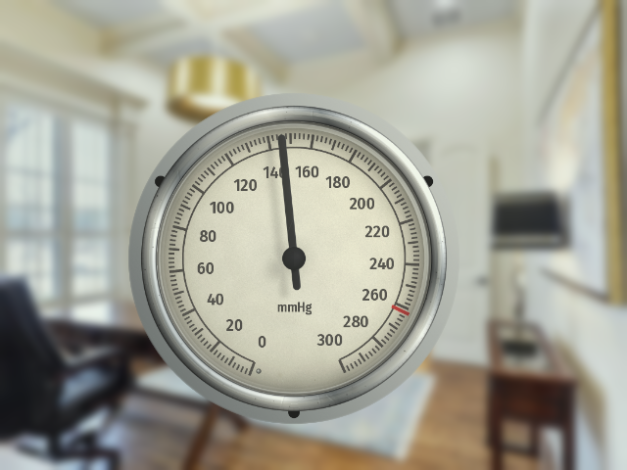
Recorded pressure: 146 (mmHg)
